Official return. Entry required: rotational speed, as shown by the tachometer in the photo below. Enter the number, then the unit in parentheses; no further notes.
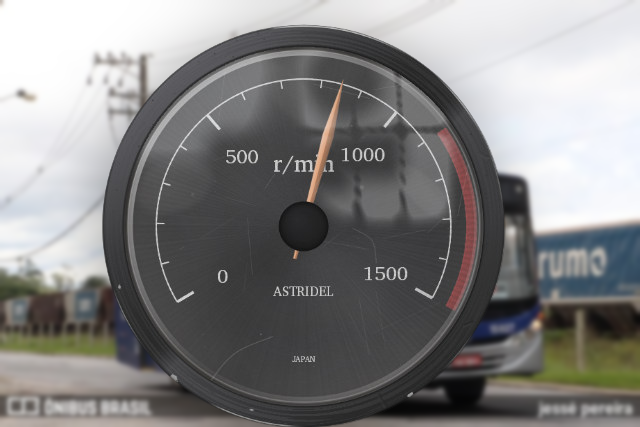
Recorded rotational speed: 850 (rpm)
